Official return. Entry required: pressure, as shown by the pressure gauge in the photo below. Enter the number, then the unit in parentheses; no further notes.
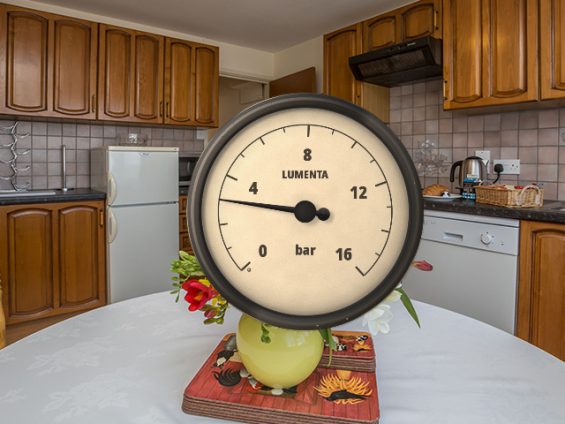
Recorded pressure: 3 (bar)
